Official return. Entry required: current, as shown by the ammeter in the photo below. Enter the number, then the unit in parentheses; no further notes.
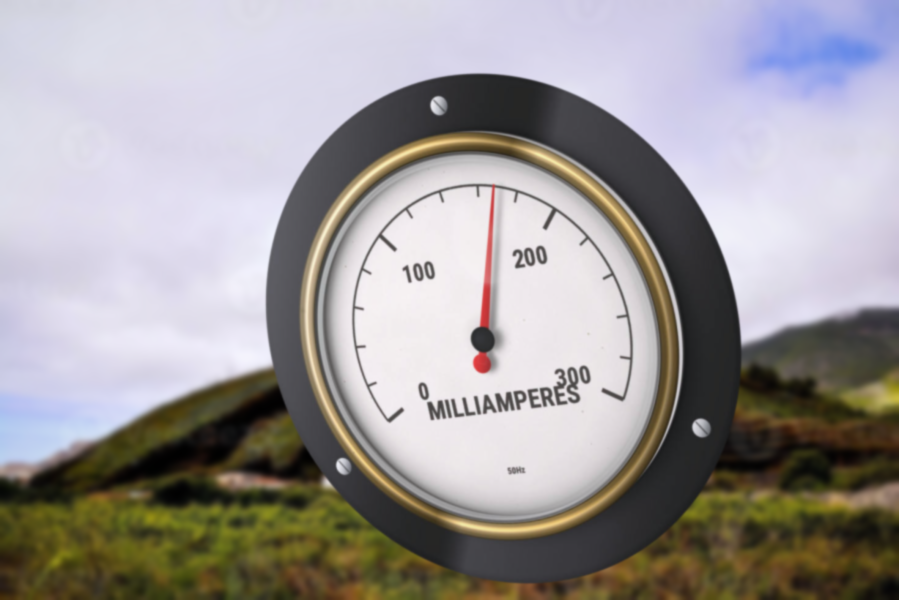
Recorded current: 170 (mA)
